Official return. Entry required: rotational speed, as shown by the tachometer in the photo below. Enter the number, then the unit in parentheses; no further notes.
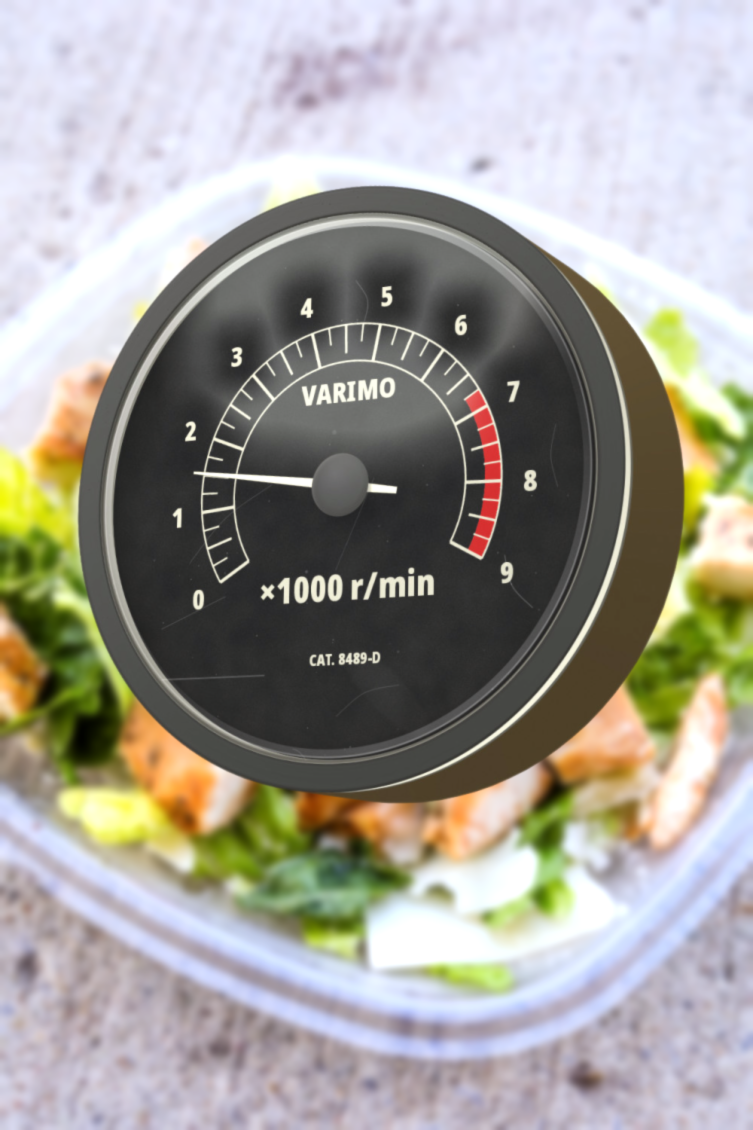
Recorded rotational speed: 1500 (rpm)
